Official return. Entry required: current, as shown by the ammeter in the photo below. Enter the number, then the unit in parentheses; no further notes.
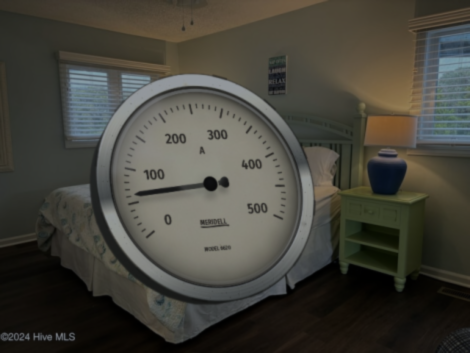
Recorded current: 60 (A)
